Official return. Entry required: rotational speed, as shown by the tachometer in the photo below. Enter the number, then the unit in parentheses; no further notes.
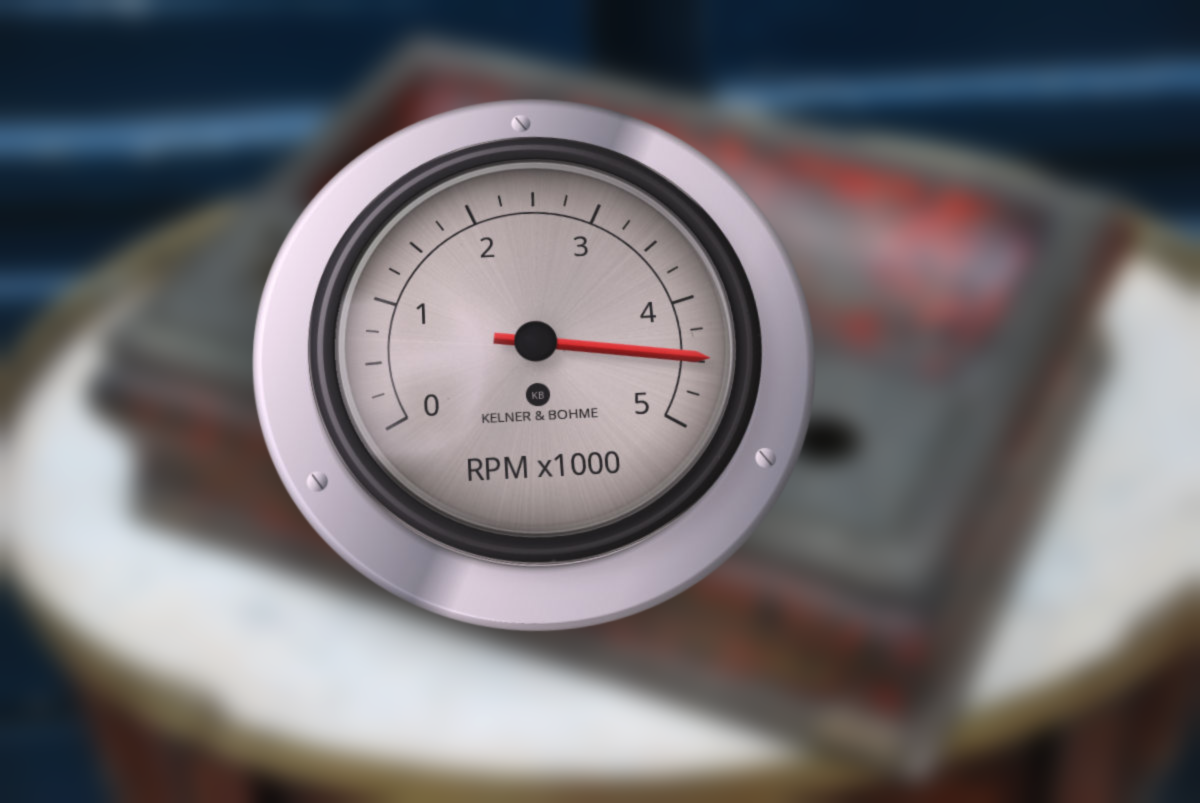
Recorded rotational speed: 4500 (rpm)
